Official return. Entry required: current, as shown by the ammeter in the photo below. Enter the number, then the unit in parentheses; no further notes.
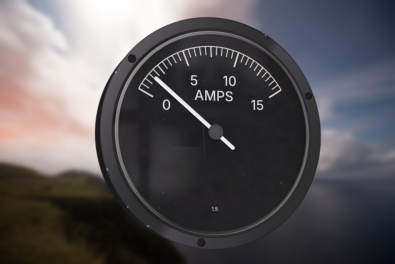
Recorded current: 1.5 (A)
